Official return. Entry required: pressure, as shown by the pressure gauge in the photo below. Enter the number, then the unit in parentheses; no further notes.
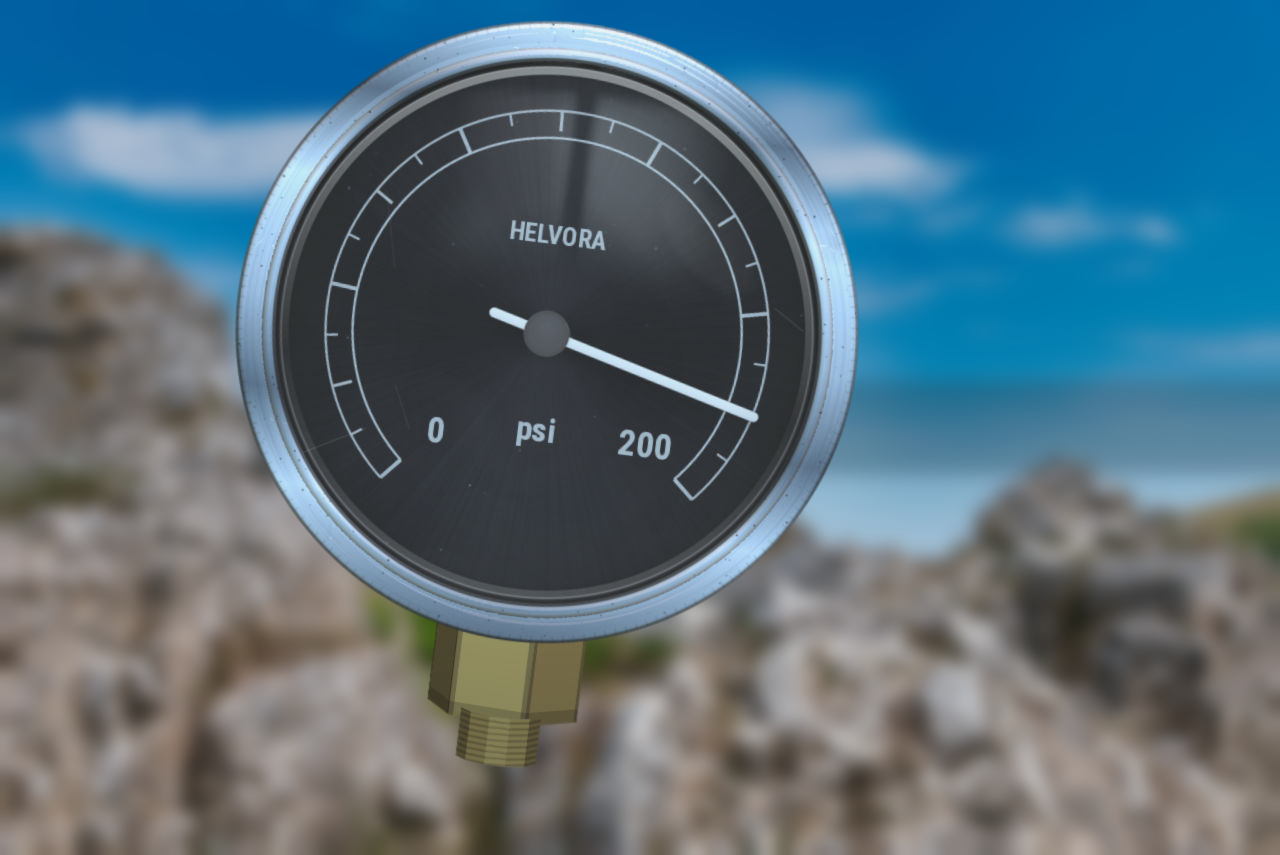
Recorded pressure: 180 (psi)
